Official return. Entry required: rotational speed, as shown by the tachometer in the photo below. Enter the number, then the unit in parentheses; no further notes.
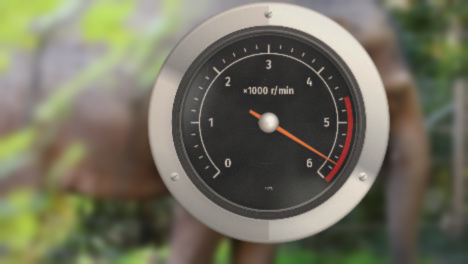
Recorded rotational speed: 5700 (rpm)
